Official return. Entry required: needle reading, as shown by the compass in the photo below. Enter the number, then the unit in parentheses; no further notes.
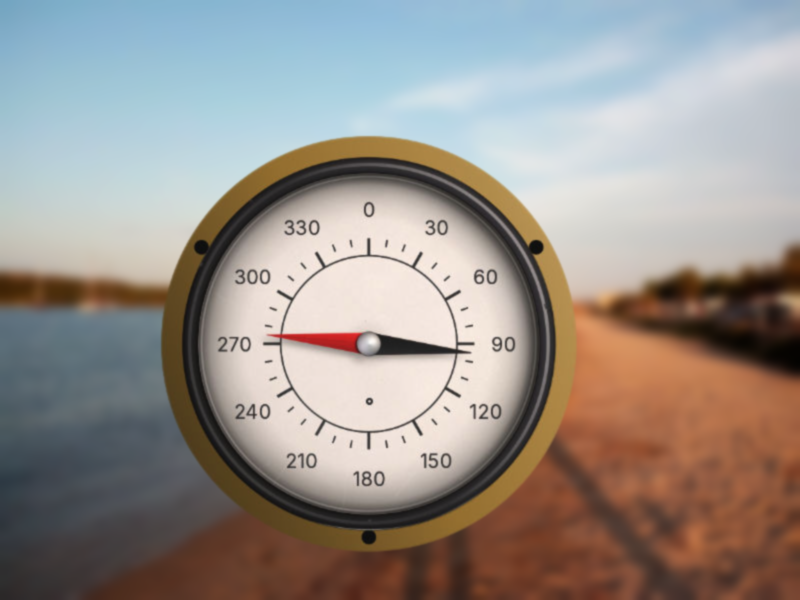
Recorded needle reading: 275 (°)
